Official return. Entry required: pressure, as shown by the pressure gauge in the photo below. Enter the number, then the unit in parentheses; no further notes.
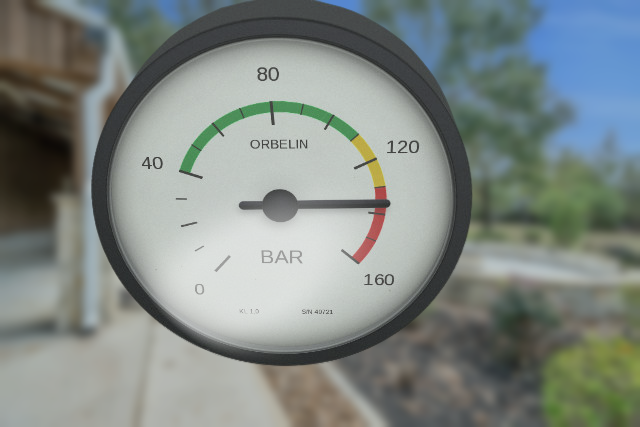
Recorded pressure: 135 (bar)
